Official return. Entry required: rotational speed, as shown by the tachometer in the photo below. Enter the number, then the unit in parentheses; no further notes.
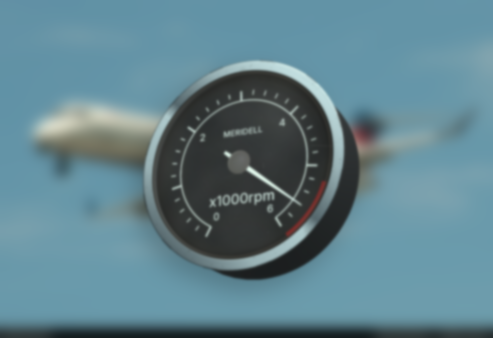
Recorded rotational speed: 5600 (rpm)
